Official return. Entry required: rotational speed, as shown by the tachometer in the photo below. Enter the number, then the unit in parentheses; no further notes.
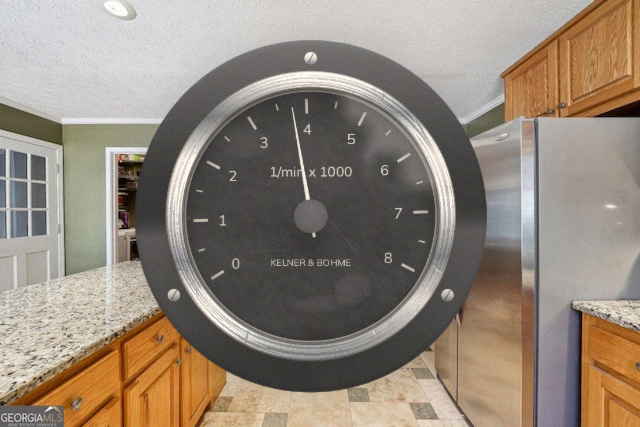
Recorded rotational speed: 3750 (rpm)
